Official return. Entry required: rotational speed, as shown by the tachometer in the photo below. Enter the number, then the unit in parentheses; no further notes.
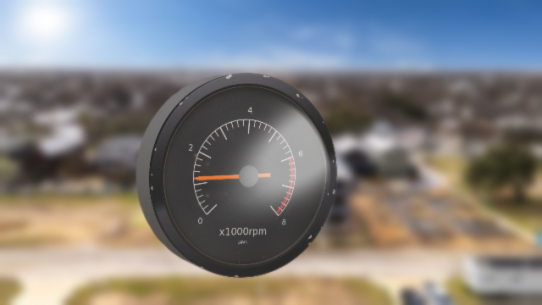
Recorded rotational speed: 1200 (rpm)
